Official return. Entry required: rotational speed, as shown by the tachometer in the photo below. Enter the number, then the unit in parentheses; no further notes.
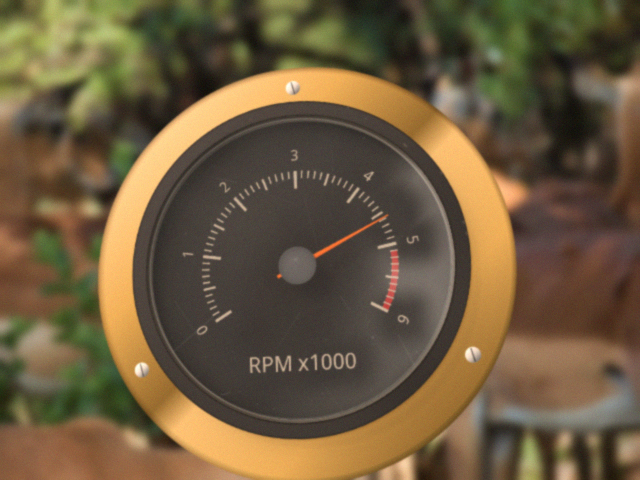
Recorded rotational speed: 4600 (rpm)
